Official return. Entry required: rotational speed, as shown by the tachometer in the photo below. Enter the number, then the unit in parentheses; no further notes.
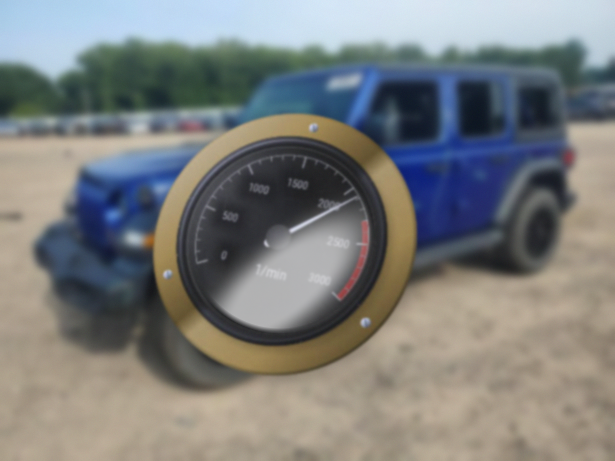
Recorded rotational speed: 2100 (rpm)
